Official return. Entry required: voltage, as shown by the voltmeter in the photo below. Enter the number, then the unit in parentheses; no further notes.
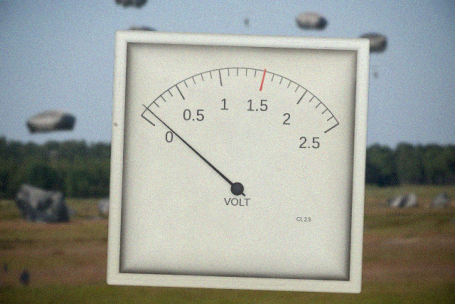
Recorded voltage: 0.1 (V)
